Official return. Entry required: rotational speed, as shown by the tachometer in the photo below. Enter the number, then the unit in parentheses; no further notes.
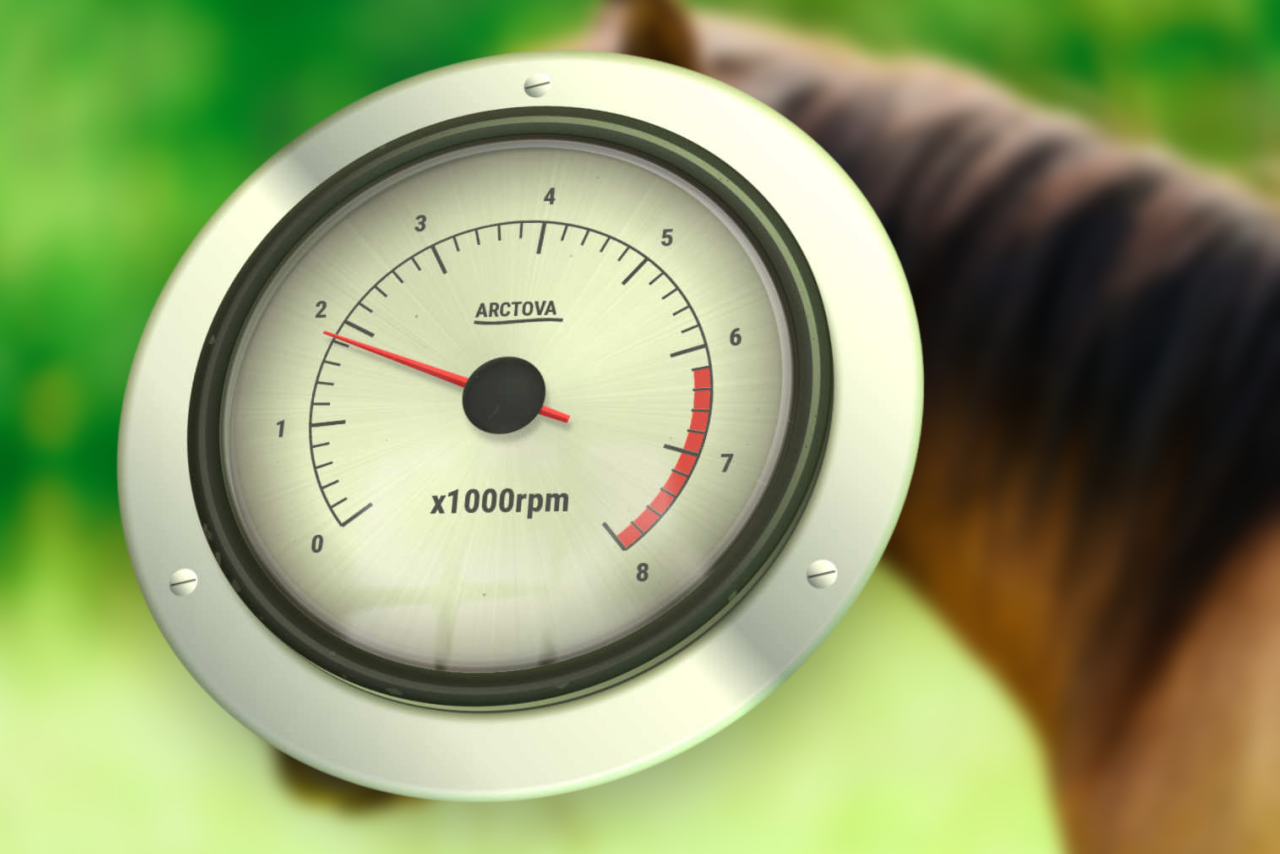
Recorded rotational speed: 1800 (rpm)
